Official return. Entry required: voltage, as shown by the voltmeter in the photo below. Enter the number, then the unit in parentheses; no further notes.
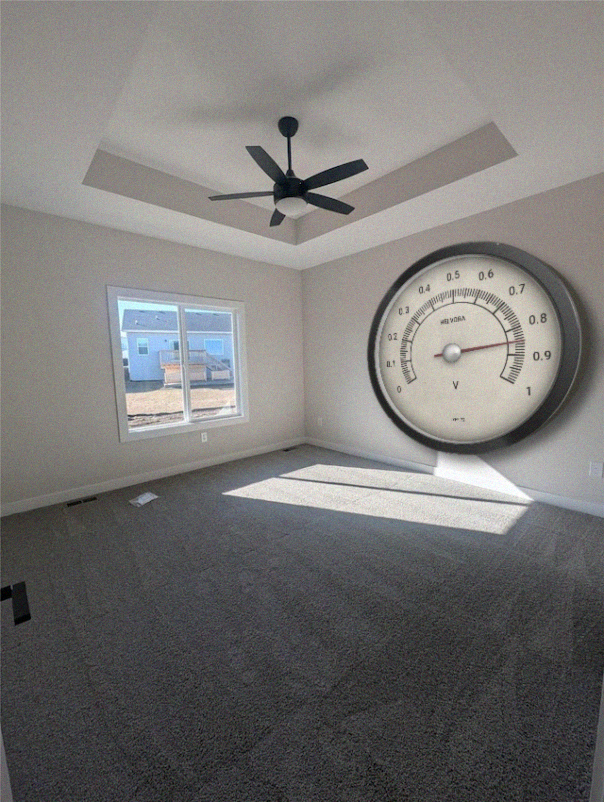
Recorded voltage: 0.85 (V)
